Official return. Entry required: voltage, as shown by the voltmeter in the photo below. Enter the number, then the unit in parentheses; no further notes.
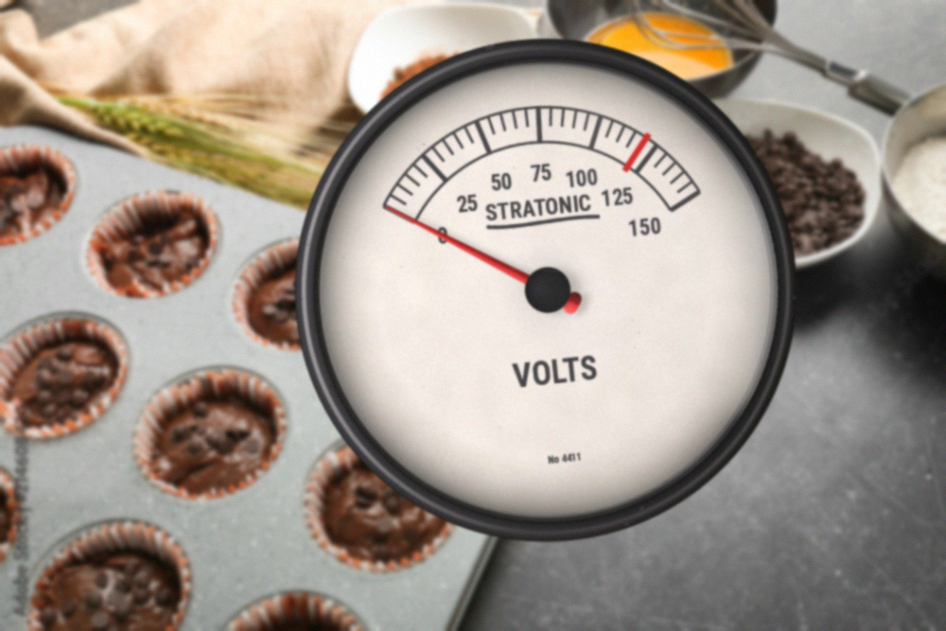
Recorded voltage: 0 (V)
